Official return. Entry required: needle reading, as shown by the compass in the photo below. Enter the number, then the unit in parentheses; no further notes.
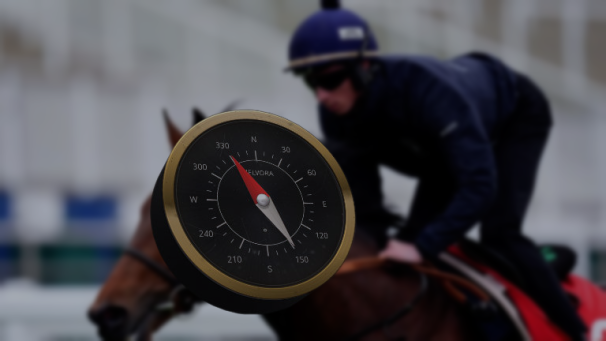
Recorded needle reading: 330 (°)
